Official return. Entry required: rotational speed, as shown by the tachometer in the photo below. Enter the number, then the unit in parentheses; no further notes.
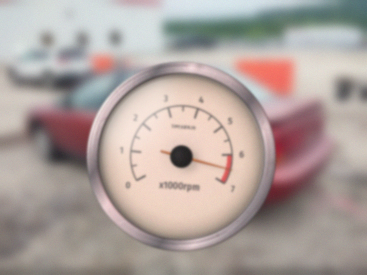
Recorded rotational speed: 6500 (rpm)
